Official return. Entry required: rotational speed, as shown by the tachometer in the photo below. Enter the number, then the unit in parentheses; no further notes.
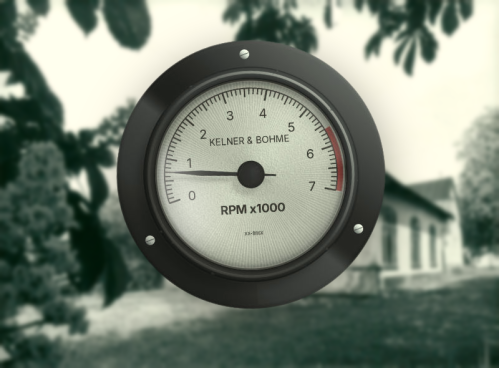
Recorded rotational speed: 700 (rpm)
